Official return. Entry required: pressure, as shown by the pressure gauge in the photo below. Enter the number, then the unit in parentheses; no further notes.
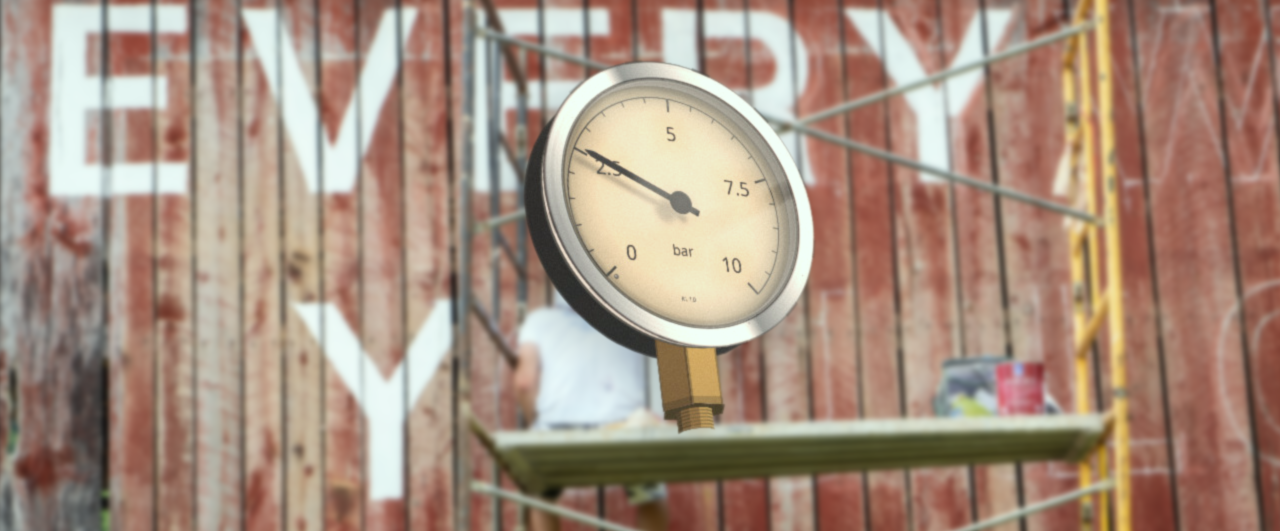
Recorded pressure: 2.5 (bar)
